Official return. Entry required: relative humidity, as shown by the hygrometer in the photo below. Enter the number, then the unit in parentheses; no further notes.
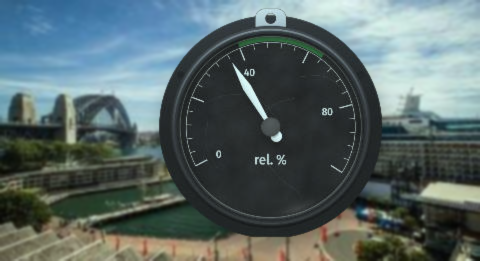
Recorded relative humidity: 36 (%)
